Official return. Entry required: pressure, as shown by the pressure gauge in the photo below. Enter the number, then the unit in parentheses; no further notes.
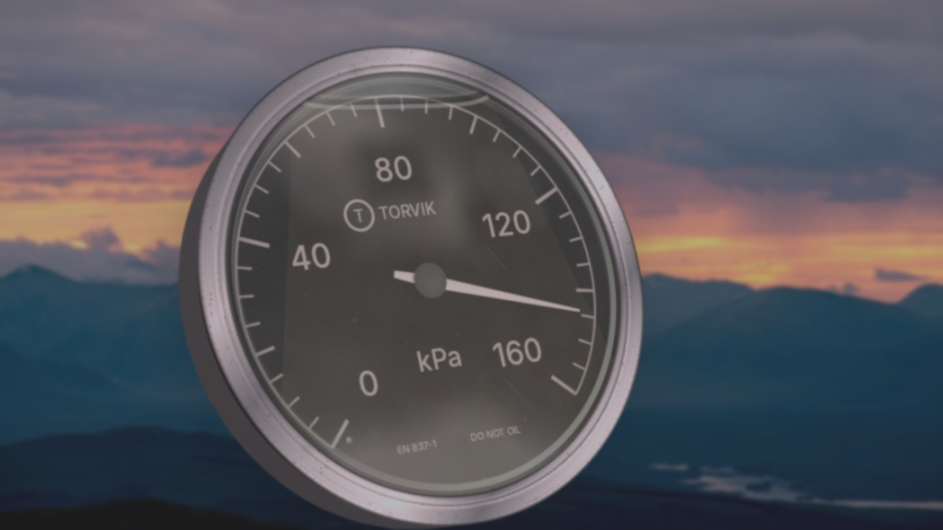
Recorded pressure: 145 (kPa)
